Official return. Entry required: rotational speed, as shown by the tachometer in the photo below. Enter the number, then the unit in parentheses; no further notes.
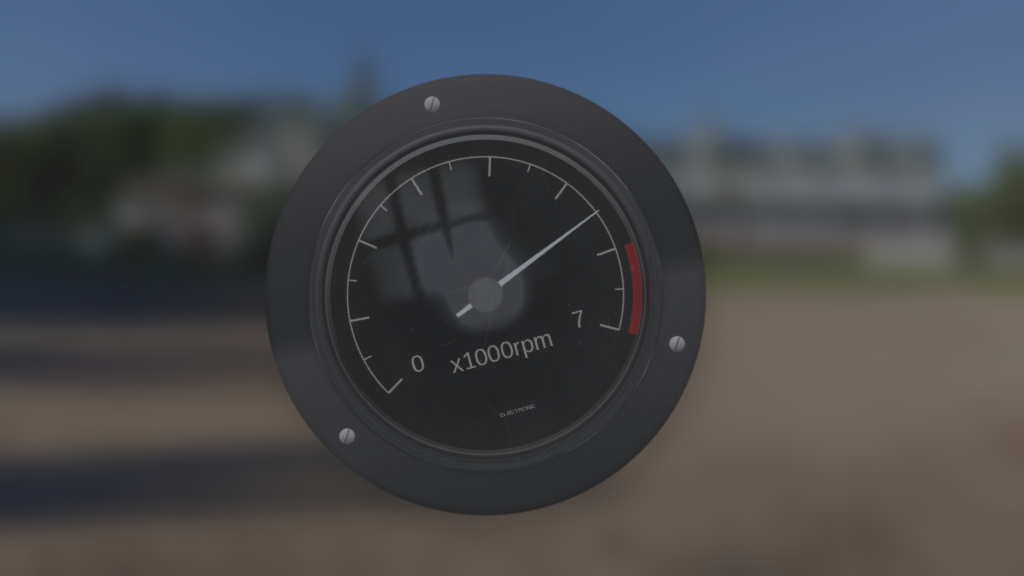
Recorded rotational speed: 5500 (rpm)
